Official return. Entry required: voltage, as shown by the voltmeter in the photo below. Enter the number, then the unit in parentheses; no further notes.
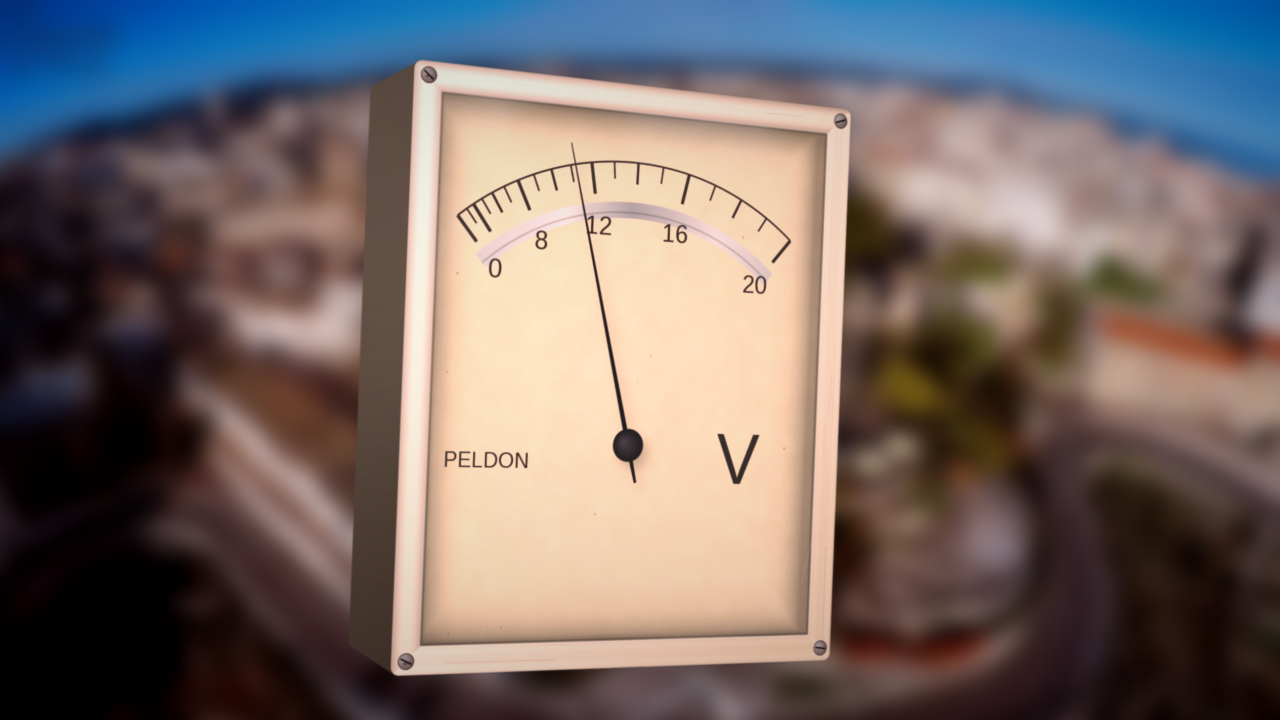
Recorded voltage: 11 (V)
